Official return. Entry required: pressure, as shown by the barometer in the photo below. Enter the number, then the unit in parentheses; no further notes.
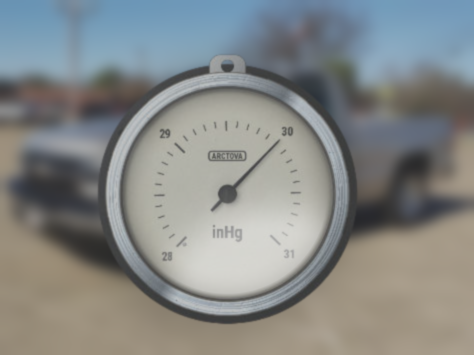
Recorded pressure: 30 (inHg)
